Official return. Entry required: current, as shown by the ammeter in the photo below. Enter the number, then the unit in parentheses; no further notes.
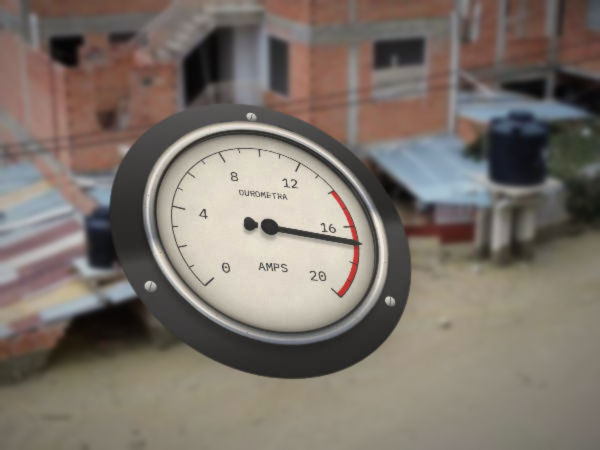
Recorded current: 17 (A)
